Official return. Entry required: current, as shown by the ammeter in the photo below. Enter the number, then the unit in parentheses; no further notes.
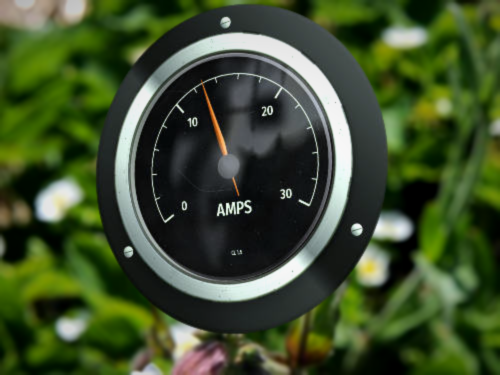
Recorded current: 13 (A)
